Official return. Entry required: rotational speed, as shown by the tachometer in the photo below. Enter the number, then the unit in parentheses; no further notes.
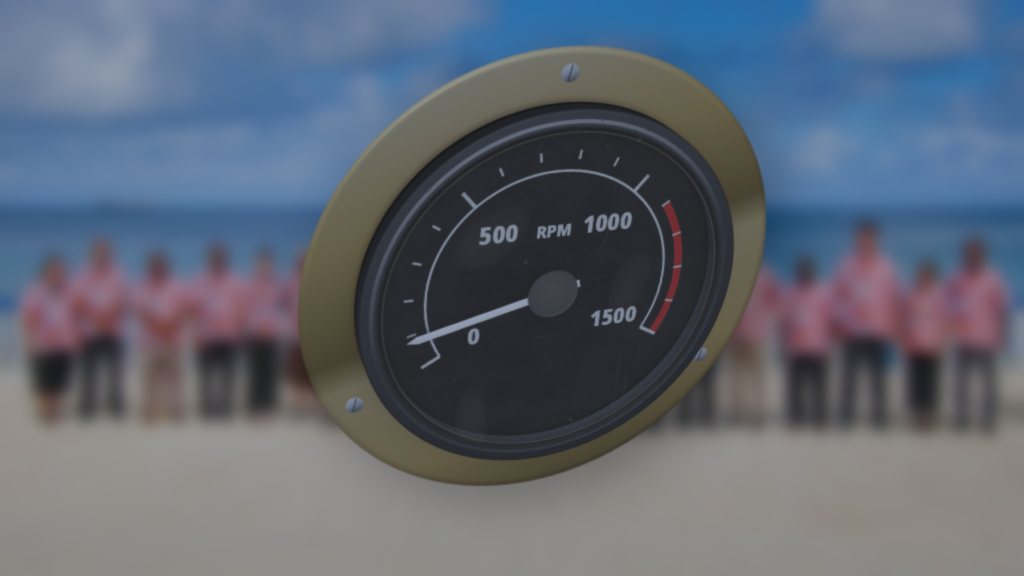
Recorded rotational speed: 100 (rpm)
